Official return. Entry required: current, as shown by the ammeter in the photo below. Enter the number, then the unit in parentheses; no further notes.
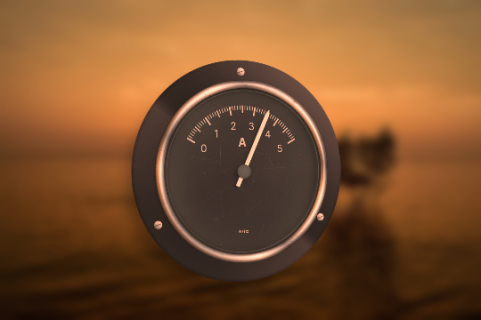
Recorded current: 3.5 (A)
